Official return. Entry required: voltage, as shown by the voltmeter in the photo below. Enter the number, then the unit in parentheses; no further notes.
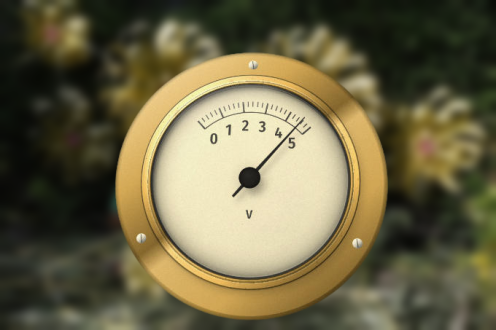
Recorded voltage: 4.6 (V)
